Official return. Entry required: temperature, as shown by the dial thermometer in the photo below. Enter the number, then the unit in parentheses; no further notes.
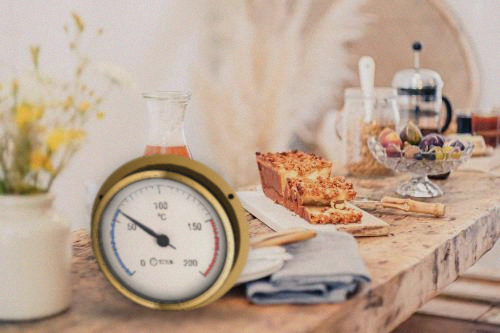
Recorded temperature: 60 (°C)
